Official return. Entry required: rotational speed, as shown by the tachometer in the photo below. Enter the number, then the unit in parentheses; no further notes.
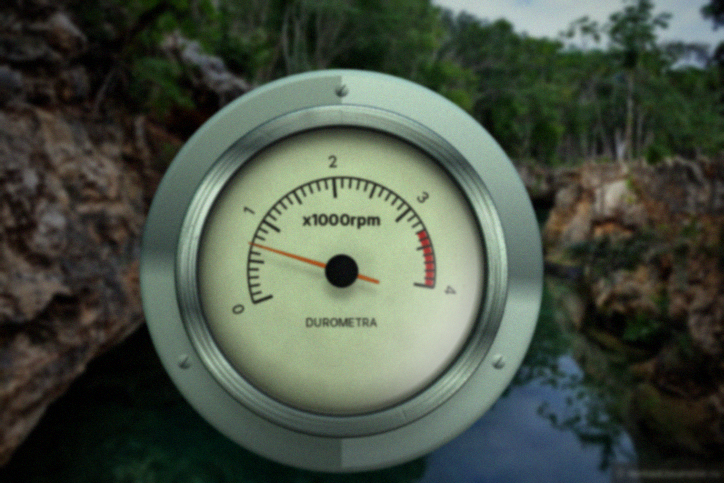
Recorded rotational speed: 700 (rpm)
